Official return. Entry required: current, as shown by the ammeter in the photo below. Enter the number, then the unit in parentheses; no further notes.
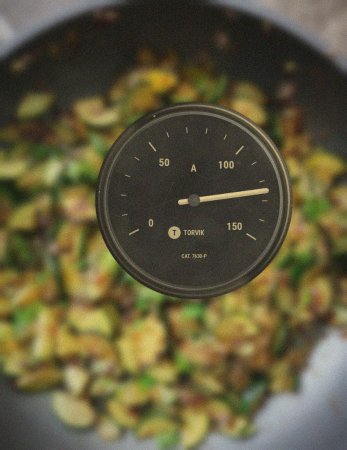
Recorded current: 125 (A)
